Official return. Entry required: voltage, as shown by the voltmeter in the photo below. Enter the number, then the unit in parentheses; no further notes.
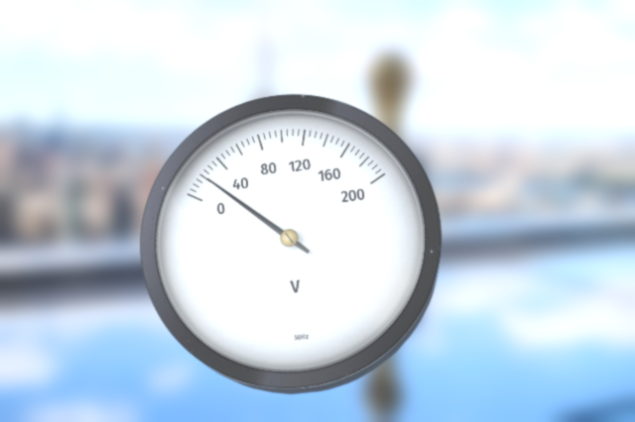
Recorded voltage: 20 (V)
